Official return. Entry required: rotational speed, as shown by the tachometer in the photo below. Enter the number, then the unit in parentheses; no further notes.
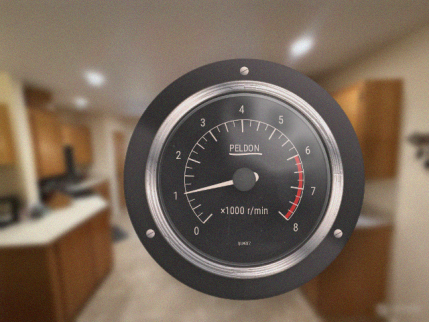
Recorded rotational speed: 1000 (rpm)
